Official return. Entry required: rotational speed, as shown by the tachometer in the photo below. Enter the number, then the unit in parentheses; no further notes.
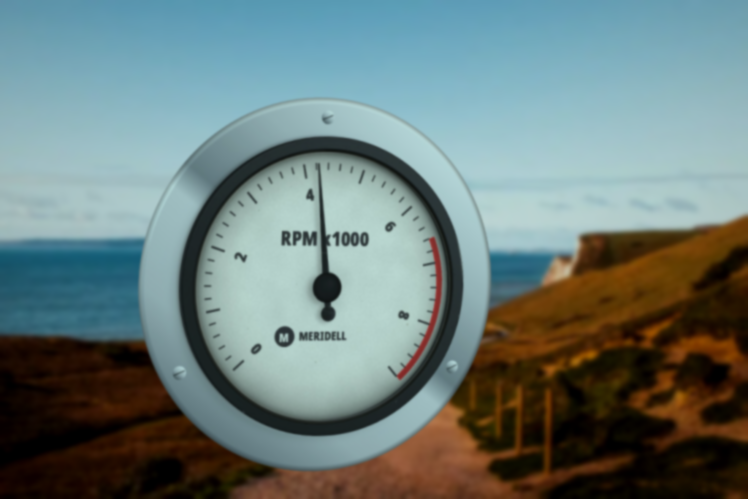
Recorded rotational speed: 4200 (rpm)
